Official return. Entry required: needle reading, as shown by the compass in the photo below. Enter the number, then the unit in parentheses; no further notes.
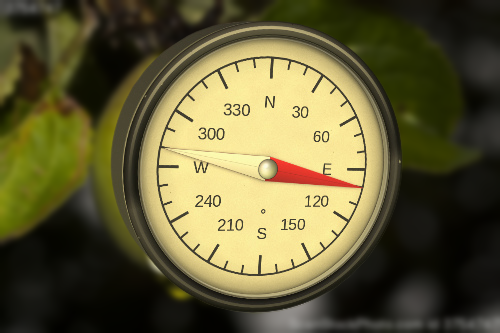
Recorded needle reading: 100 (°)
